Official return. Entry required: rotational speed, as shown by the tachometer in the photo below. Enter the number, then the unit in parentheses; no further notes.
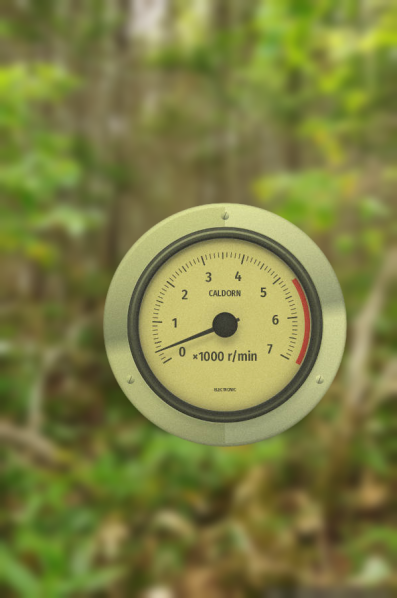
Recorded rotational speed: 300 (rpm)
